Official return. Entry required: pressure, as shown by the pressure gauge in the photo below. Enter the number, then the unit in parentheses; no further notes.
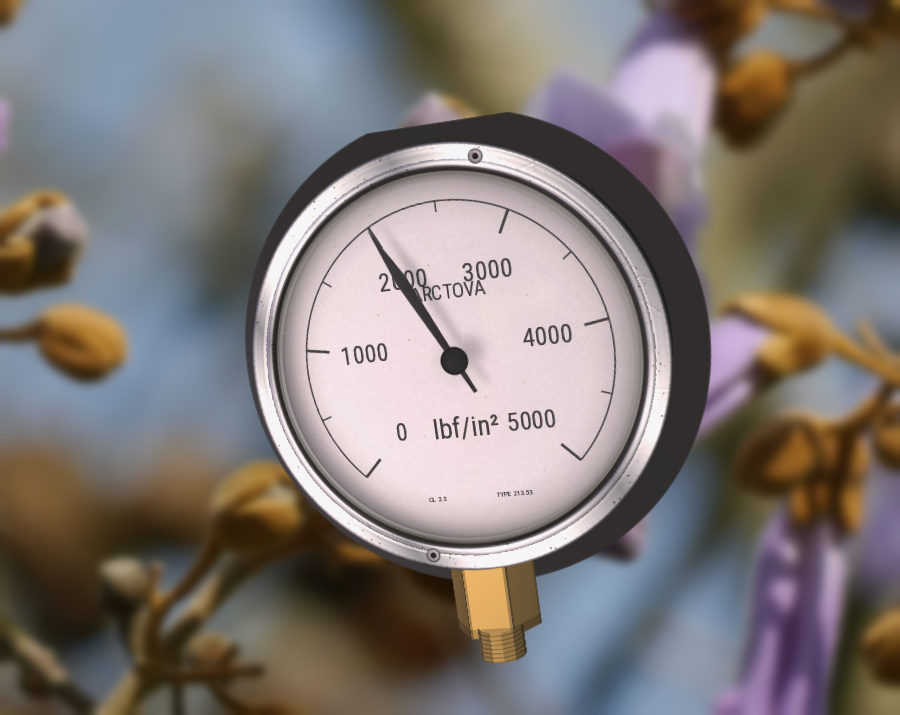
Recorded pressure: 2000 (psi)
